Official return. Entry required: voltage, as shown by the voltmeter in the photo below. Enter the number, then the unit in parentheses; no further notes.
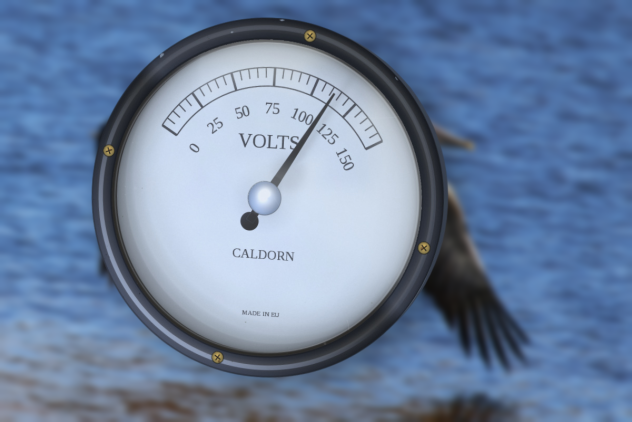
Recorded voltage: 112.5 (V)
